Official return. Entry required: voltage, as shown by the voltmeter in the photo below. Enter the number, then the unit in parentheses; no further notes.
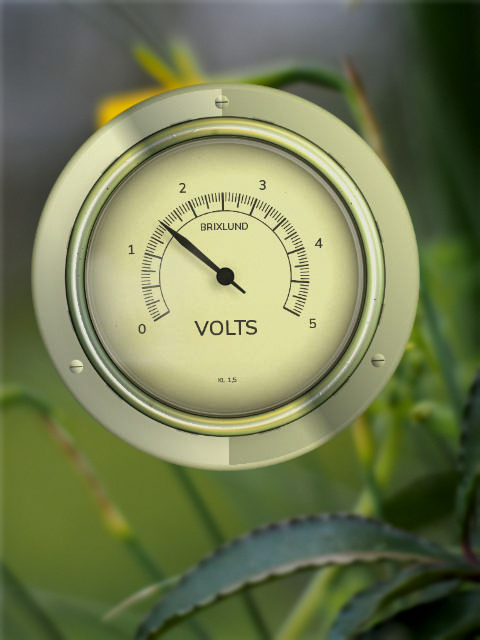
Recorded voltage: 1.5 (V)
